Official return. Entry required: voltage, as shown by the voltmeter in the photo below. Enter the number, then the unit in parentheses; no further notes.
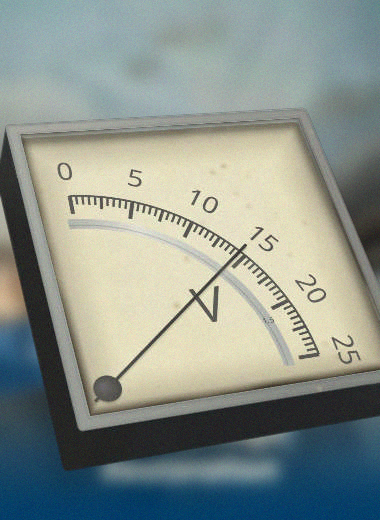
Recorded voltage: 14.5 (V)
